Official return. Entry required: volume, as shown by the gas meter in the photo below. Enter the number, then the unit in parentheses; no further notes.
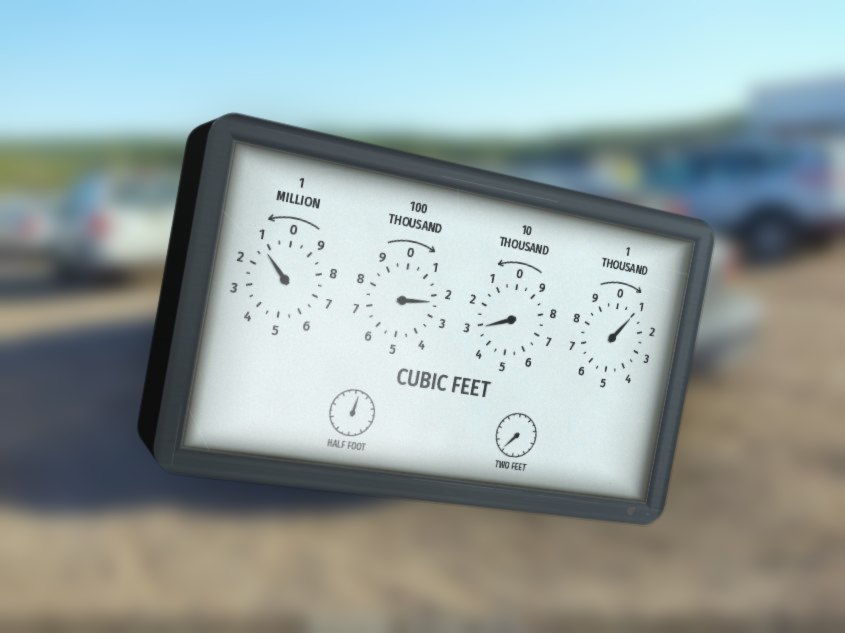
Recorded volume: 123100 (ft³)
